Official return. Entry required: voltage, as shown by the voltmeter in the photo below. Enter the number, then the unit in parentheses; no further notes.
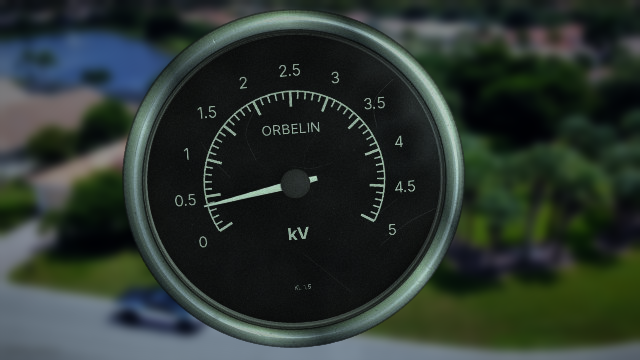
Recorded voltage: 0.4 (kV)
